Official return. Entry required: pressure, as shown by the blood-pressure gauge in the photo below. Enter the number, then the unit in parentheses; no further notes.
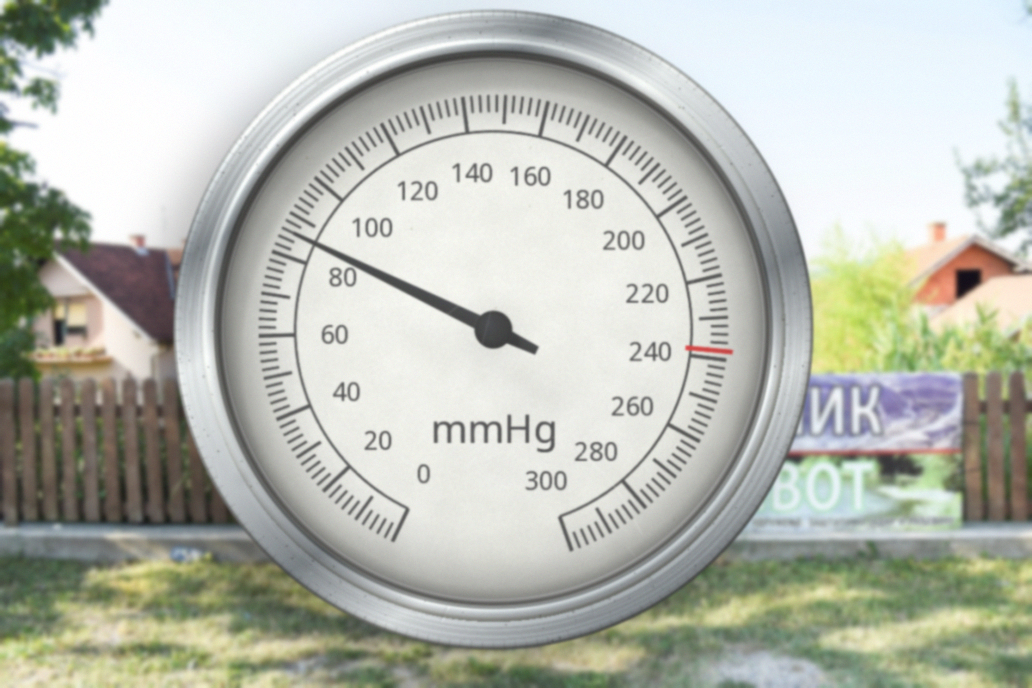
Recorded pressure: 86 (mmHg)
